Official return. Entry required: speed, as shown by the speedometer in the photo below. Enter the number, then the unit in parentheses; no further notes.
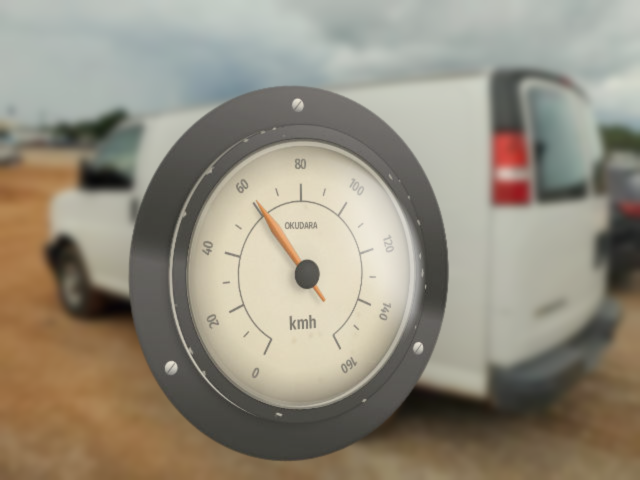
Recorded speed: 60 (km/h)
